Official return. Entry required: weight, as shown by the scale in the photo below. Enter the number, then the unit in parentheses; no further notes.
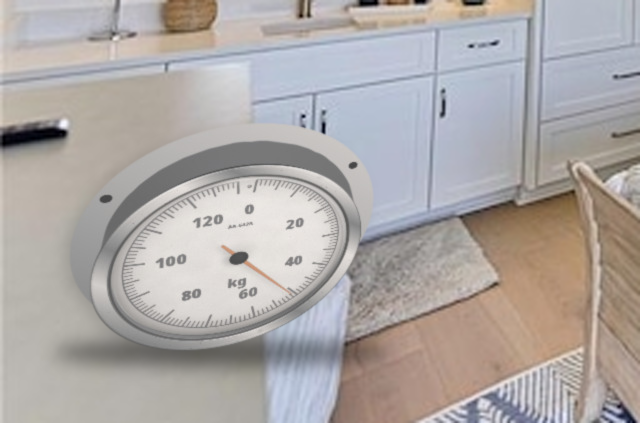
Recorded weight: 50 (kg)
